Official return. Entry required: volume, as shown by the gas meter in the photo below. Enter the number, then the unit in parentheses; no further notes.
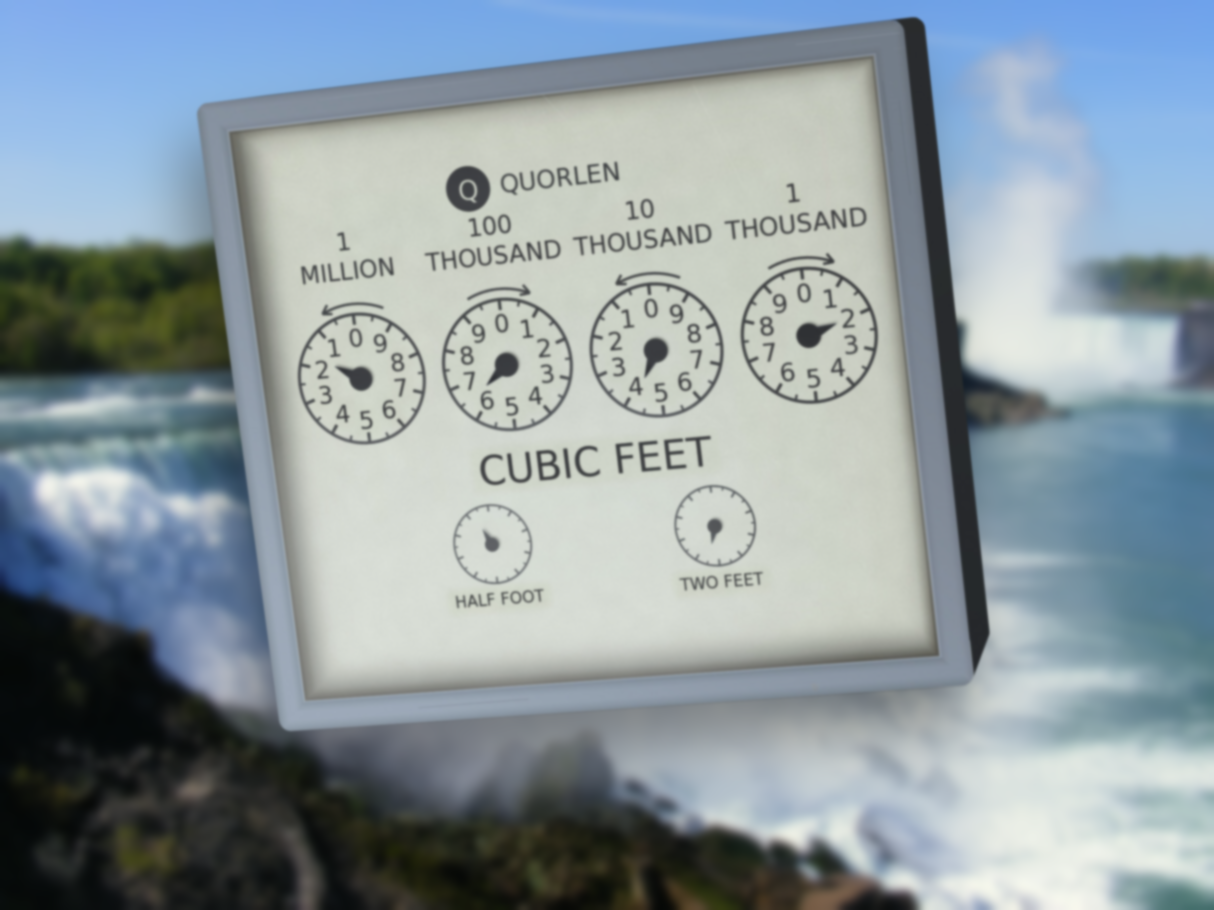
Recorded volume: 164200 (ft³)
